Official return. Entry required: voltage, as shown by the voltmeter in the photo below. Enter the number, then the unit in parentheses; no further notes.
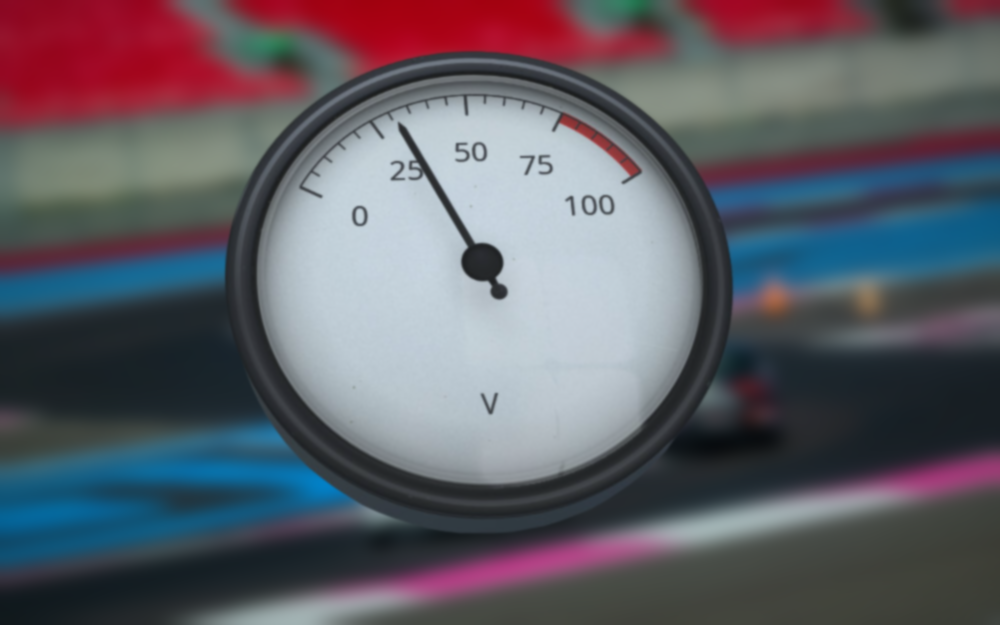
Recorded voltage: 30 (V)
